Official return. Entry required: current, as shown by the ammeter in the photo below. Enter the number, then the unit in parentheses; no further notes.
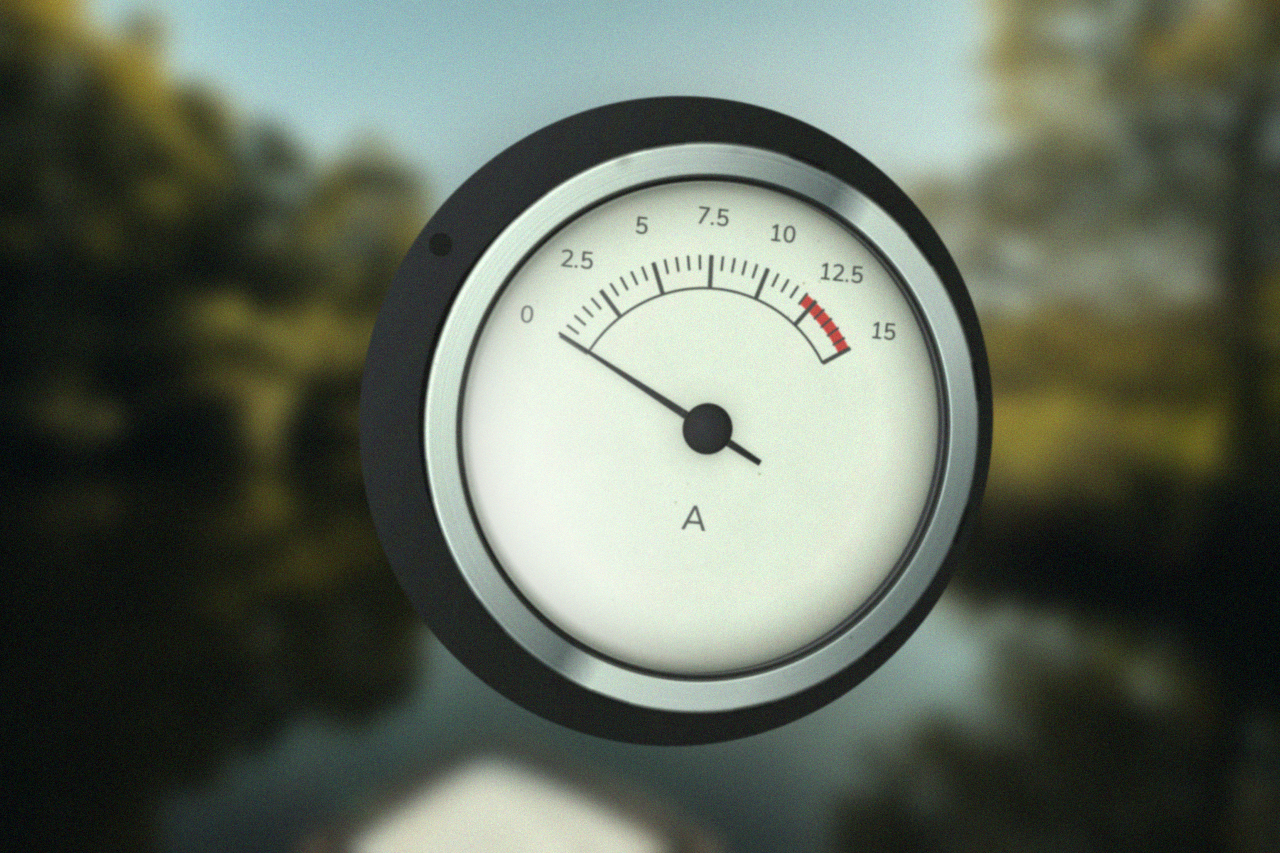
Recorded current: 0 (A)
